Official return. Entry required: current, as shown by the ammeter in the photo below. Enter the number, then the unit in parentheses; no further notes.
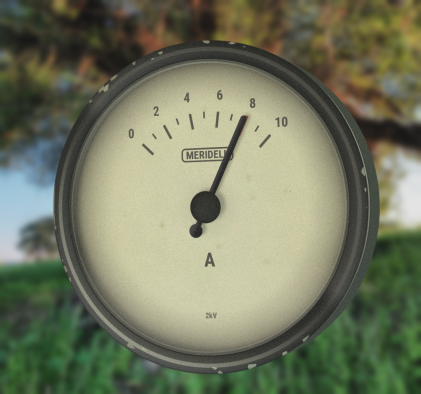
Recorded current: 8 (A)
